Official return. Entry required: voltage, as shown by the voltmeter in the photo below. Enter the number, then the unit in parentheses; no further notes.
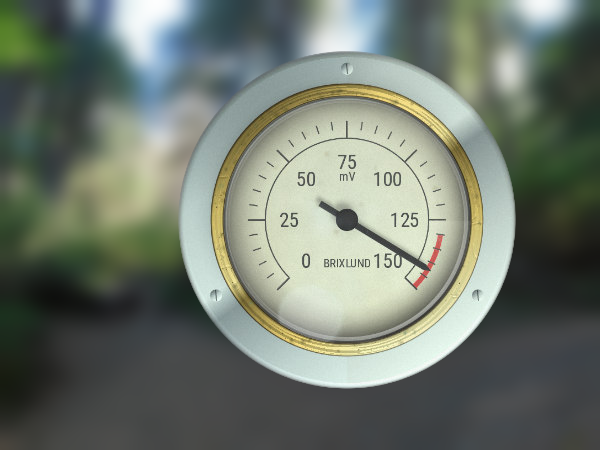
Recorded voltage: 142.5 (mV)
